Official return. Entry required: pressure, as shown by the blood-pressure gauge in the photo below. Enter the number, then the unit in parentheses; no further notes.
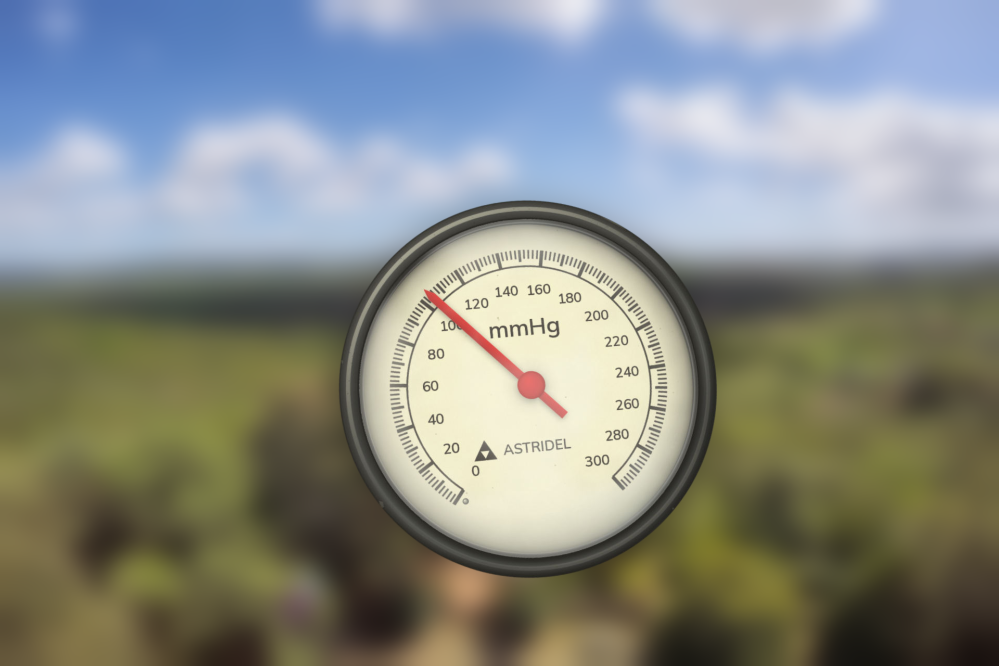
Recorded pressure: 104 (mmHg)
